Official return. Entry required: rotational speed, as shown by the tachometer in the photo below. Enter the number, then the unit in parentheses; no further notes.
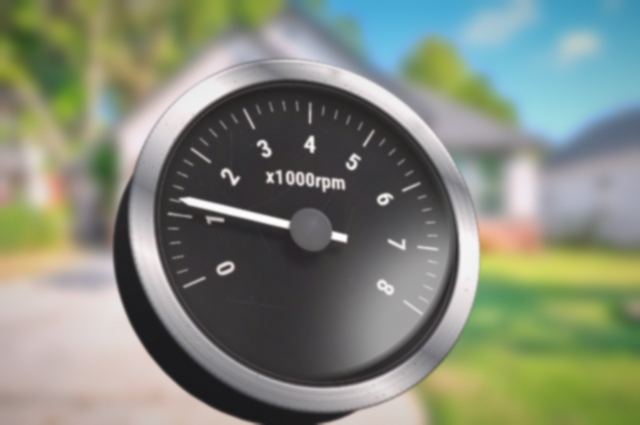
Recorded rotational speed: 1200 (rpm)
